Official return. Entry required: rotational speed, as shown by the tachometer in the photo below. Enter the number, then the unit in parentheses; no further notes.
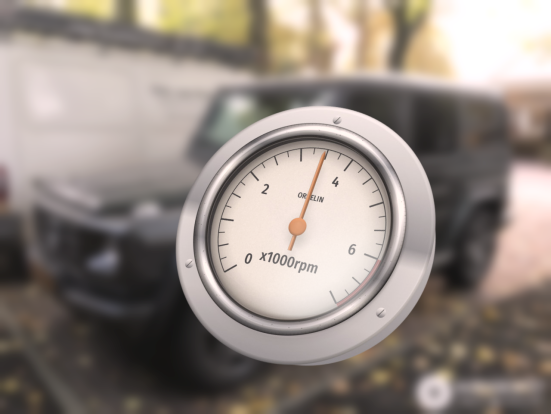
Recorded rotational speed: 3500 (rpm)
